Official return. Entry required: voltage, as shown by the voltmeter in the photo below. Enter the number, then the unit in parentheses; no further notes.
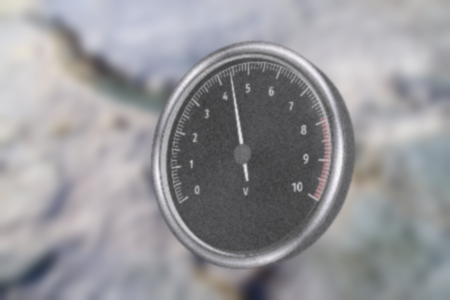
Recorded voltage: 4.5 (V)
